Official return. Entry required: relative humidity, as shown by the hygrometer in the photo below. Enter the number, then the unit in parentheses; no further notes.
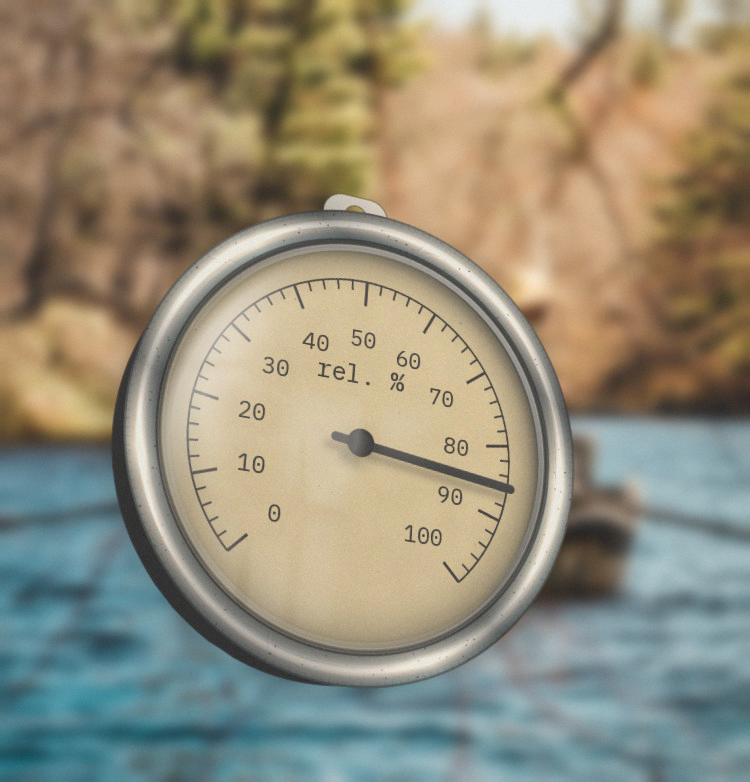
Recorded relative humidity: 86 (%)
